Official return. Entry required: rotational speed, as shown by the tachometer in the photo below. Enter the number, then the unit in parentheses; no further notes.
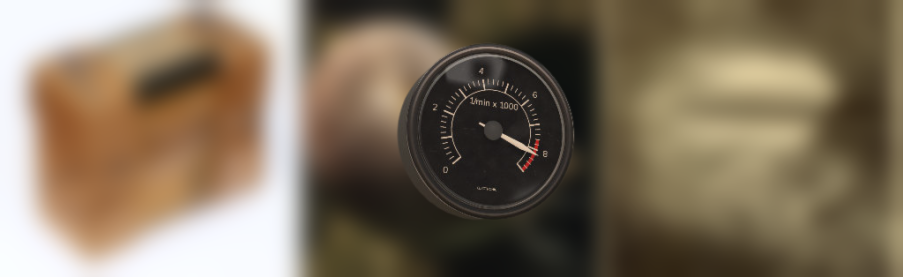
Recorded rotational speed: 8200 (rpm)
